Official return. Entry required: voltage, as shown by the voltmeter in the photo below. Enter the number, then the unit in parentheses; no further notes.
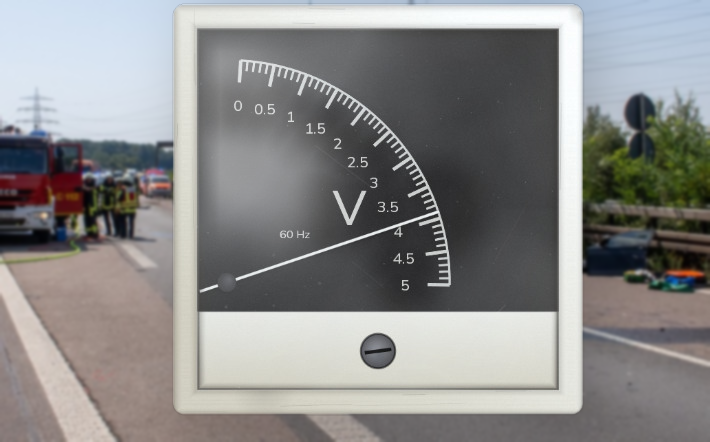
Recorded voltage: 3.9 (V)
